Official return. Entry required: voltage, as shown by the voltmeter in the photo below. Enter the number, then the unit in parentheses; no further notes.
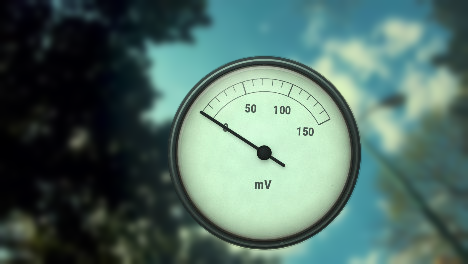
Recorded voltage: 0 (mV)
